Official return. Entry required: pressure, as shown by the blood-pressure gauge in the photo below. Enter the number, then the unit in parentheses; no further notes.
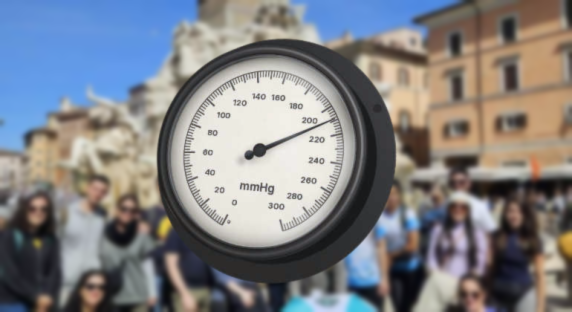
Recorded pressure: 210 (mmHg)
